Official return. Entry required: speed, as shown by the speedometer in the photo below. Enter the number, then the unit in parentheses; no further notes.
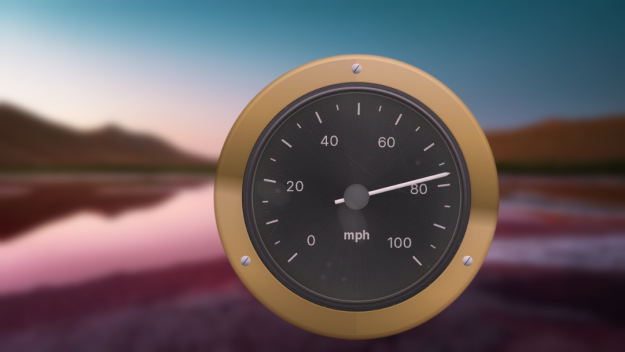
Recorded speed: 77.5 (mph)
